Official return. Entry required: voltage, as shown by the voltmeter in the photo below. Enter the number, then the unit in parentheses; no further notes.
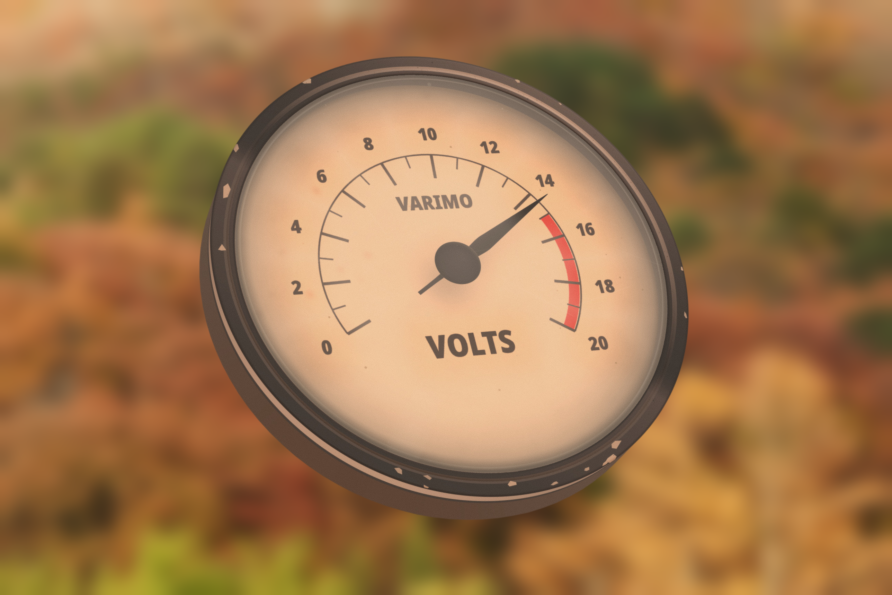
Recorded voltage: 14.5 (V)
